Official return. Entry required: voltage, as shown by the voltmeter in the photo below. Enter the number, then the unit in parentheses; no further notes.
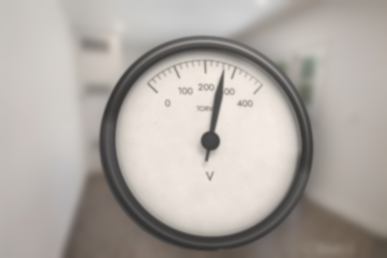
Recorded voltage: 260 (V)
